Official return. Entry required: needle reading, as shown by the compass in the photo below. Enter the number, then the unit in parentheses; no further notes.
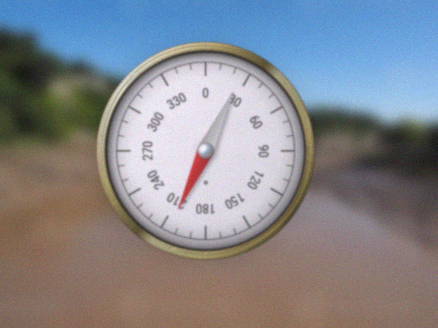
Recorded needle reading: 205 (°)
